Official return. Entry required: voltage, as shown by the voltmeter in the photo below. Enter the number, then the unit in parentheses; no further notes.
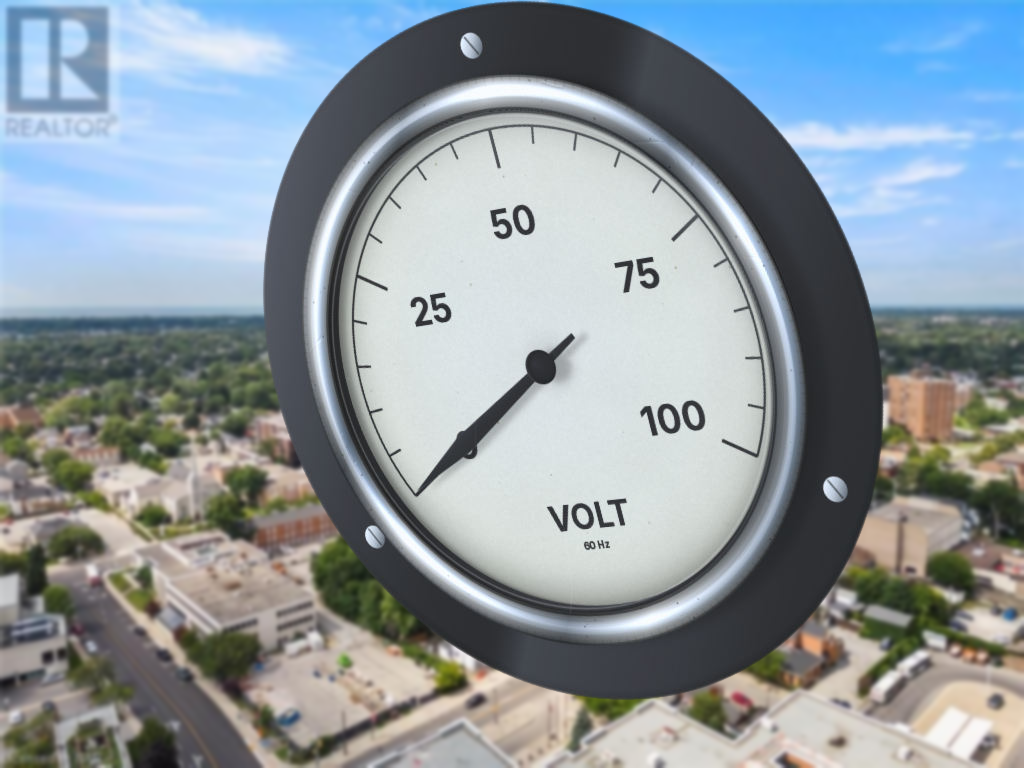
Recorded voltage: 0 (V)
